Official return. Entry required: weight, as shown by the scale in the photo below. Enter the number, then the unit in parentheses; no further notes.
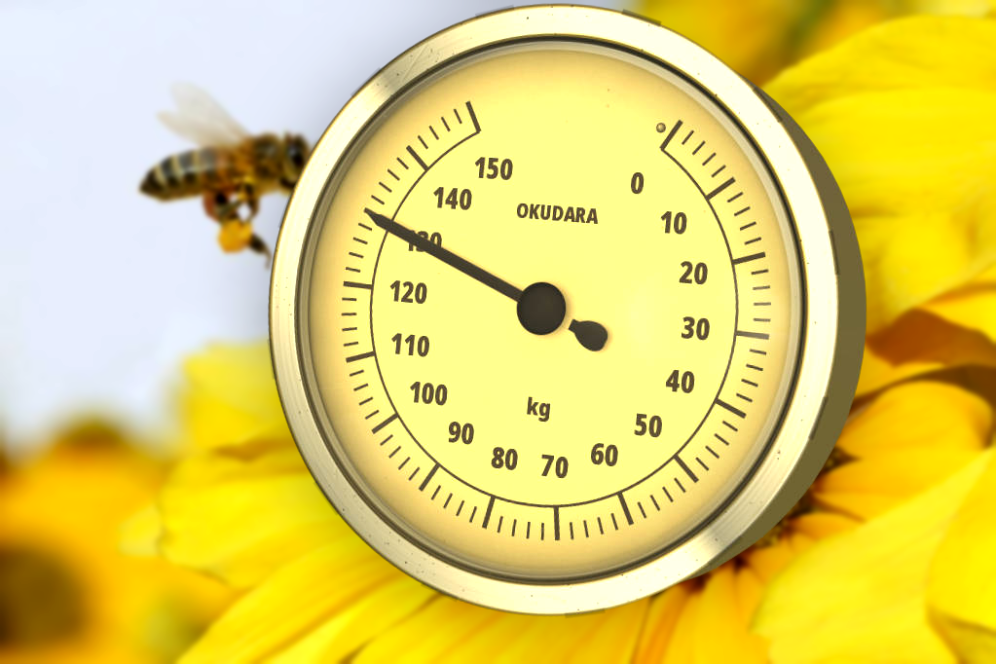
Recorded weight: 130 (kg)
